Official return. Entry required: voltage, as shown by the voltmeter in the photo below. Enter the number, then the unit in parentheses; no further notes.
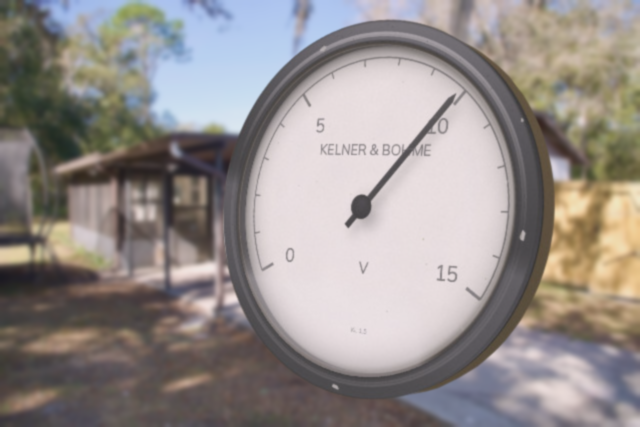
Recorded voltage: 10 (V)
